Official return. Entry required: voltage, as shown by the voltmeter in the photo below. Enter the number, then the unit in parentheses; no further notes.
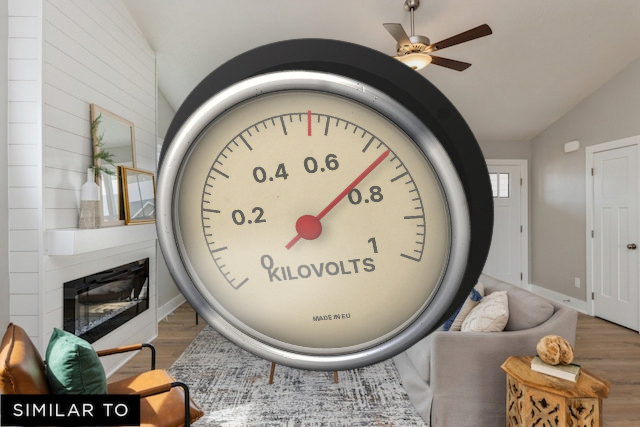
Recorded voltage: 0.74 (kV)
